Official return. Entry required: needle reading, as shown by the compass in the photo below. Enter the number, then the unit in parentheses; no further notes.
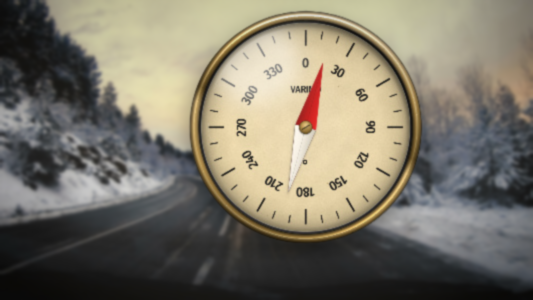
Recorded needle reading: 15 (°)
